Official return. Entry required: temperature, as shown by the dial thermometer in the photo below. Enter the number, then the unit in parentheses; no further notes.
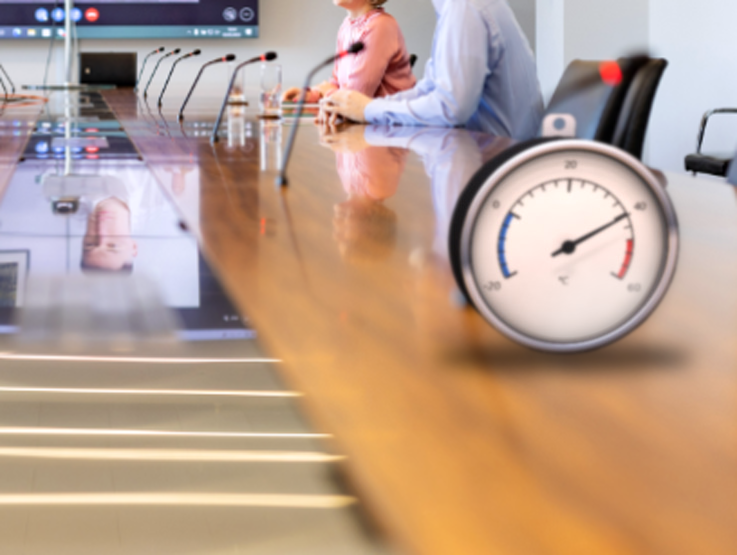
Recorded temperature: 40 (°C)
